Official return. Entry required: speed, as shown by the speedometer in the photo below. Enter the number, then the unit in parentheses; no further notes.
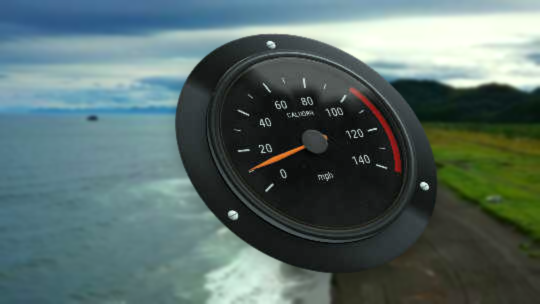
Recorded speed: 10 (mph)
